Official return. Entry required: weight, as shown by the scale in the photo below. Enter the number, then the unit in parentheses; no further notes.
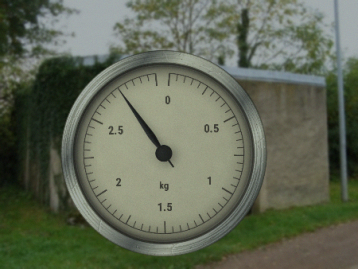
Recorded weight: 2.75 (kg)
